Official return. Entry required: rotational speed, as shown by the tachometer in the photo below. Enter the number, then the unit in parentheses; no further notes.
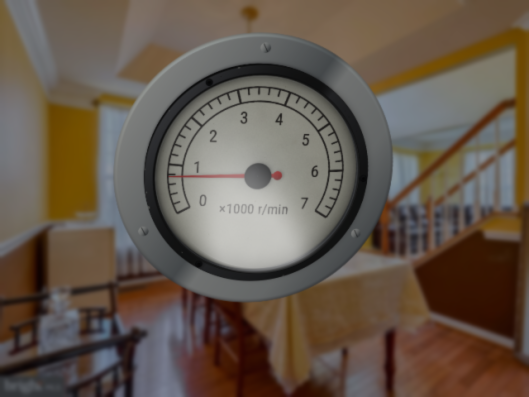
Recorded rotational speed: 800 (rpm)
